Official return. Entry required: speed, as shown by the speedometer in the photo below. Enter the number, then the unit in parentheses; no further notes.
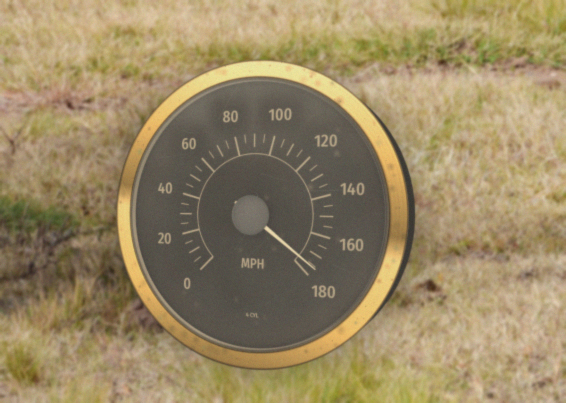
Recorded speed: 175 (mph)
